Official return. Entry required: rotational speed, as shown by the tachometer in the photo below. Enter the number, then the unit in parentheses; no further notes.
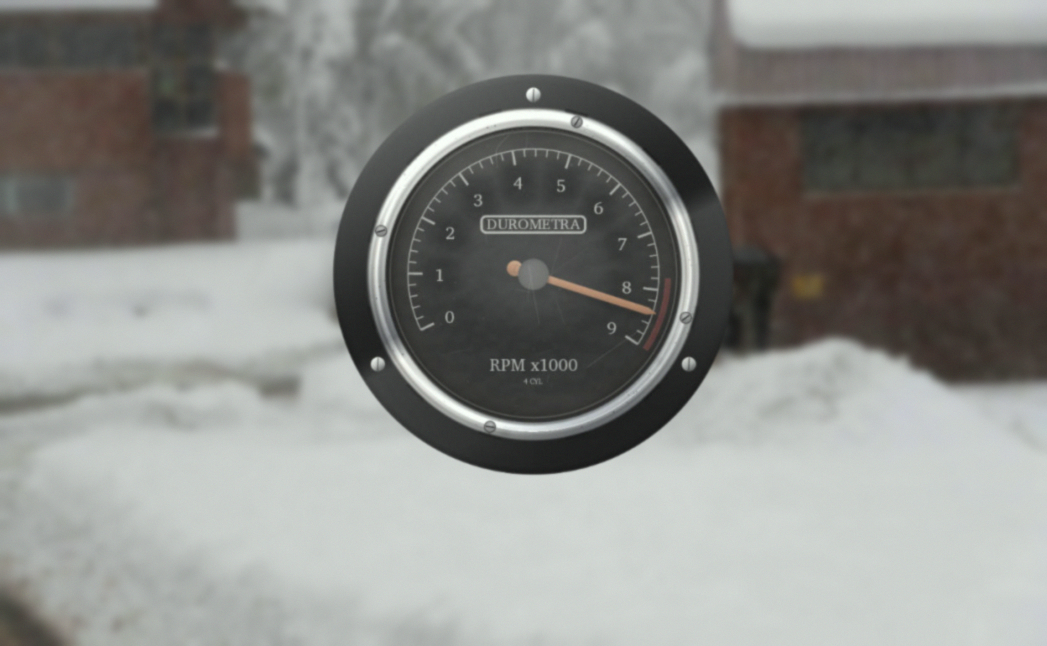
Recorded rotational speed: 8400 (rpm)
